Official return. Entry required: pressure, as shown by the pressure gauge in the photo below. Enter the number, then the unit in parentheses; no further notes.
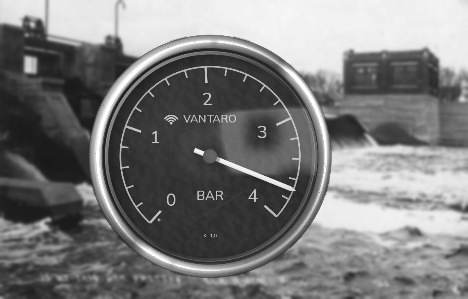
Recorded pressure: 3.7 (bar)
